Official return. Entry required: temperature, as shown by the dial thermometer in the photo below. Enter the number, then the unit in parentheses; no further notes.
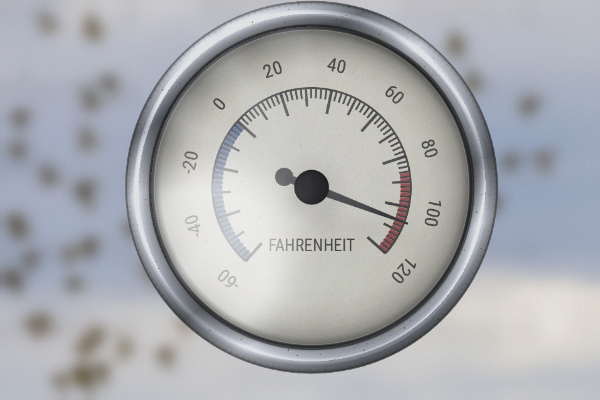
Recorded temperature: 106 (°F)
